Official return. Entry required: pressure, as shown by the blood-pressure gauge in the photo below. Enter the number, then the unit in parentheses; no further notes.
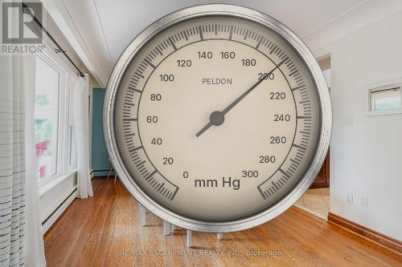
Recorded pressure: 200 (mmHg)
